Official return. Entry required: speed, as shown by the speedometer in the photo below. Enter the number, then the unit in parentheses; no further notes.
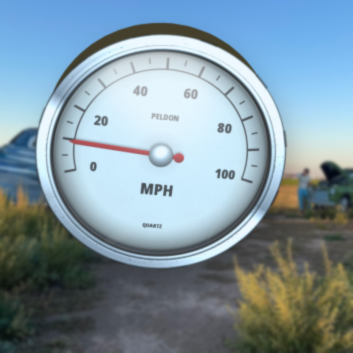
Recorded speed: 10 (mph)
